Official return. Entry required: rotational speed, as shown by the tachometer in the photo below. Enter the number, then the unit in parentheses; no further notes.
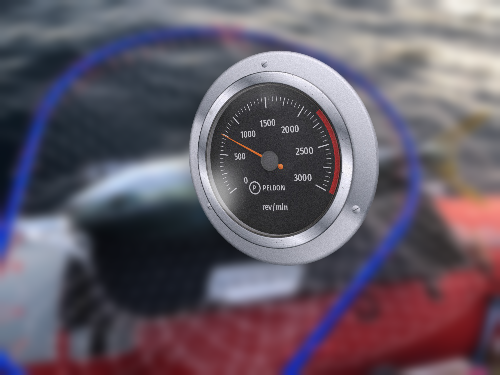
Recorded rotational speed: 750 (rpm)
